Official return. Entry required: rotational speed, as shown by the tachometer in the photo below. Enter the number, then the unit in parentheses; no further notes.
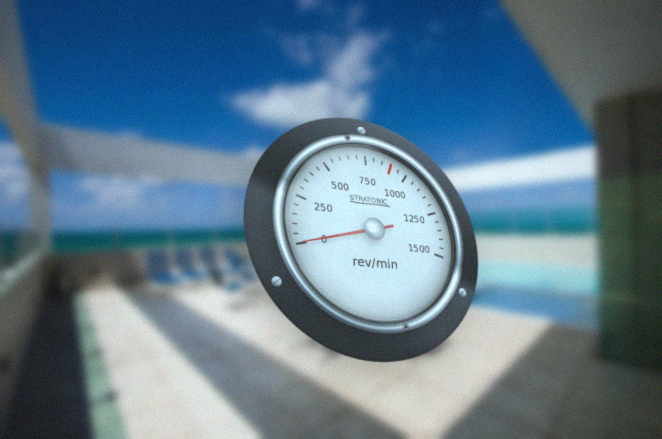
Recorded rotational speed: 0 (rpm)
